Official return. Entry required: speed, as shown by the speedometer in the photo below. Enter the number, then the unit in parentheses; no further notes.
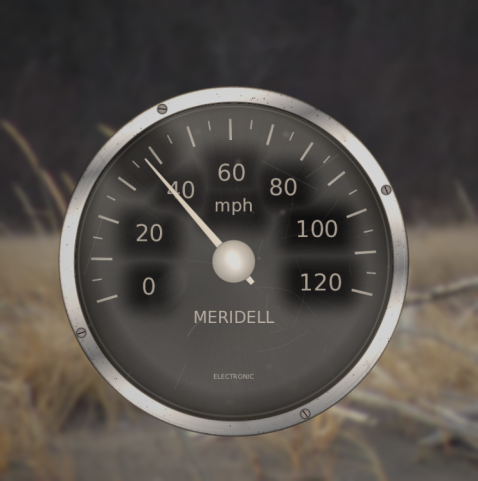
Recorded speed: 37.5 (mph)
